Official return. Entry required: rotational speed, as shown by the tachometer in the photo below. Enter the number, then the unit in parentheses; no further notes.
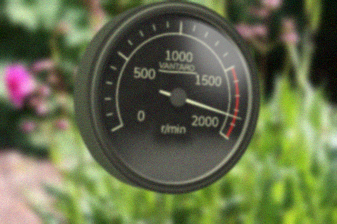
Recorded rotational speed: 1850 (rpm)
